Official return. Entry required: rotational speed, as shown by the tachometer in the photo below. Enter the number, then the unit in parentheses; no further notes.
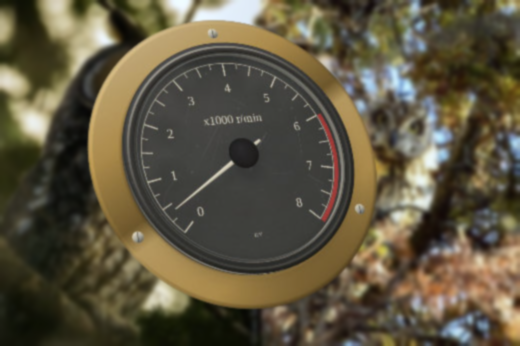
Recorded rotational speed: 375 (rpm)
